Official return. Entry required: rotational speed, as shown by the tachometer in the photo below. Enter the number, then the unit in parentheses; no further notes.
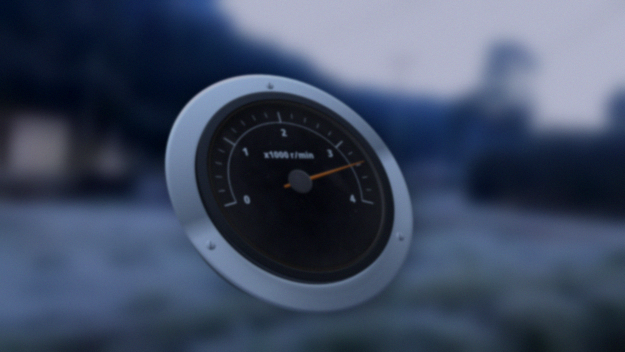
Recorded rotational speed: 3400 (rpm)
